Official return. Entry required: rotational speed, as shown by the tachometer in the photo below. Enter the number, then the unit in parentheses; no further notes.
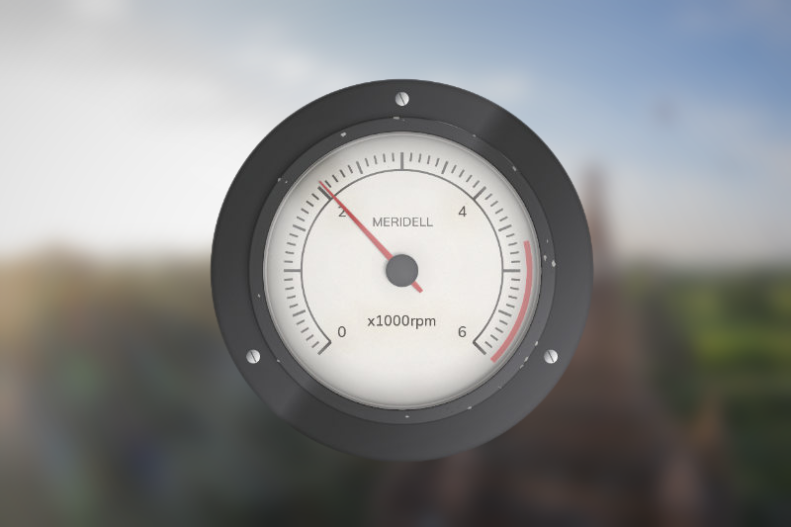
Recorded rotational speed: 2050 (rpm)
